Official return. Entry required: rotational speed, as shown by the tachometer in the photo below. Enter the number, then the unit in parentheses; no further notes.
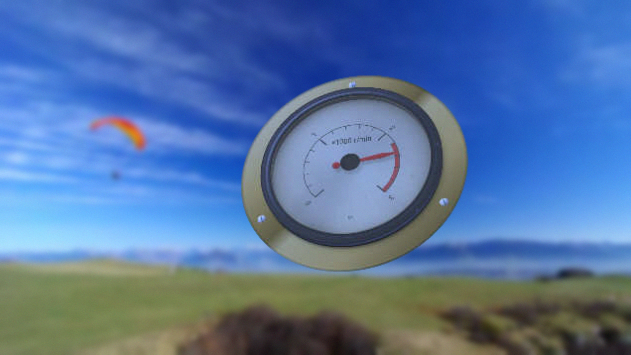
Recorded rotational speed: 2400 (rpm)
